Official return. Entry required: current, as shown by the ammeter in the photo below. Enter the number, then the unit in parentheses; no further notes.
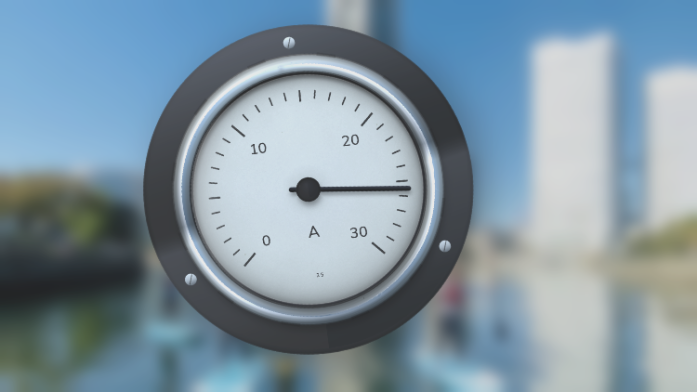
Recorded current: 25.5 (A)
